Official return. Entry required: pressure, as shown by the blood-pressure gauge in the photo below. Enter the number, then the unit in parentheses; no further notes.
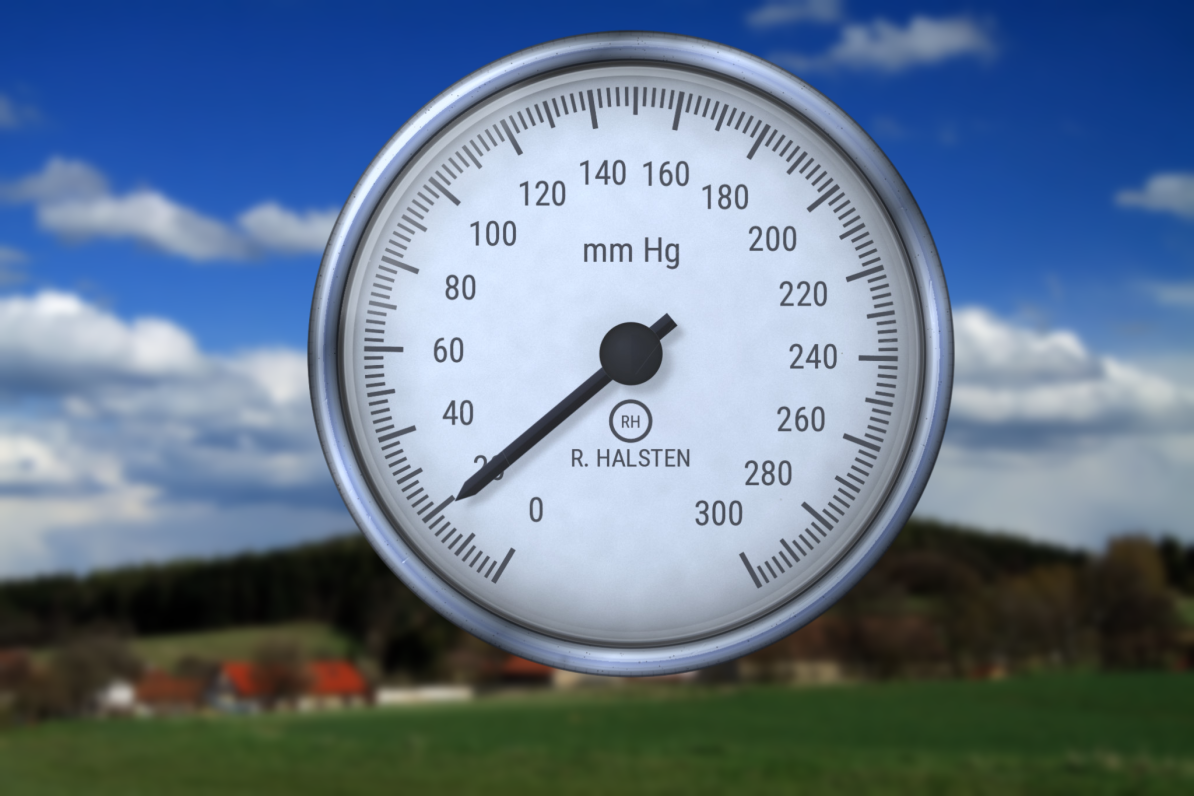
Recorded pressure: 19 (mmHg)
